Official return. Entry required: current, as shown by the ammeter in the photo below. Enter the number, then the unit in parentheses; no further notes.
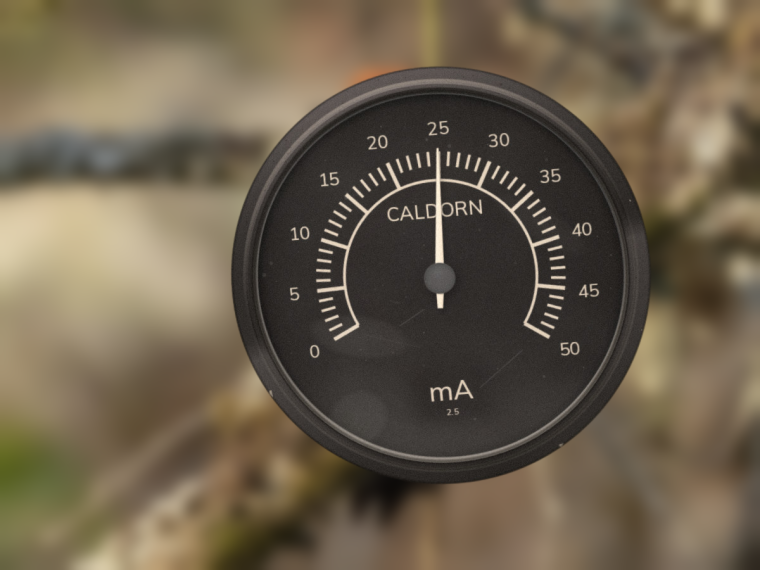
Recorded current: 25 (mA)
